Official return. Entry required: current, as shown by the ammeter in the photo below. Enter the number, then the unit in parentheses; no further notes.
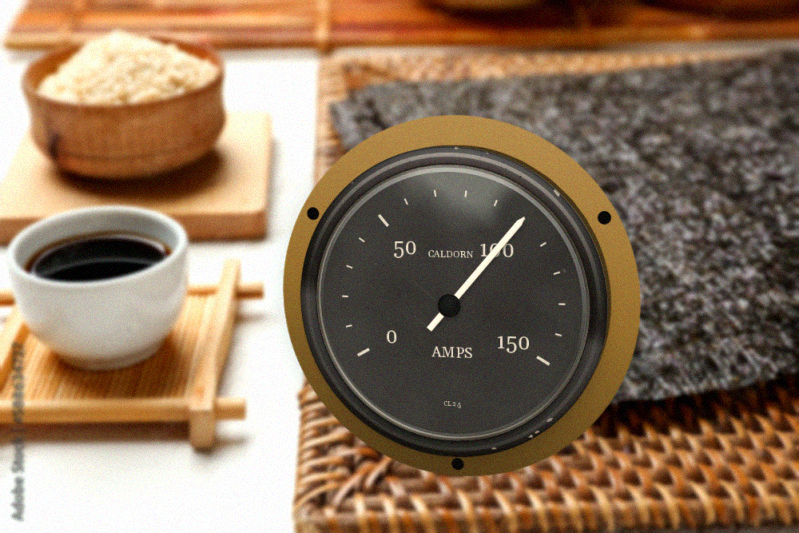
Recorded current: 100 (A)
